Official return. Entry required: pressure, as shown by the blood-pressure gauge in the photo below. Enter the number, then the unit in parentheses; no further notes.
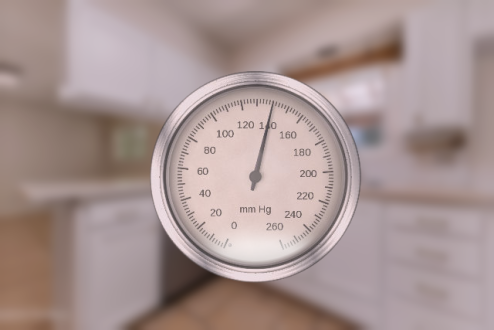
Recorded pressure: 140 (mmHg)
